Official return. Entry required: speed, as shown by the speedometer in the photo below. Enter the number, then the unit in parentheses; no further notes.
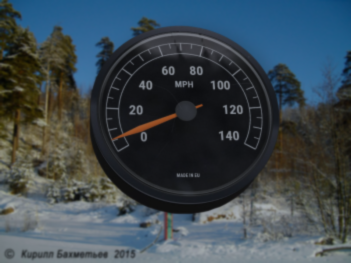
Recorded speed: 5 (mph)
